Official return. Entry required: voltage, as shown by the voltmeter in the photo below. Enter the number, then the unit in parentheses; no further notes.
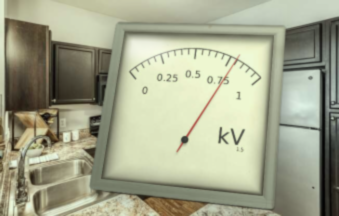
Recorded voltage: 0.8 (kV)
